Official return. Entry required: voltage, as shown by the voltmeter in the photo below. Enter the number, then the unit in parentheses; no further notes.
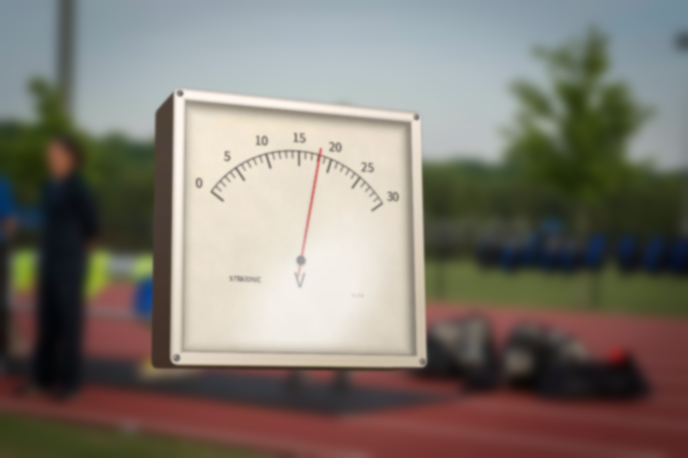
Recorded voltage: 18 (V)
